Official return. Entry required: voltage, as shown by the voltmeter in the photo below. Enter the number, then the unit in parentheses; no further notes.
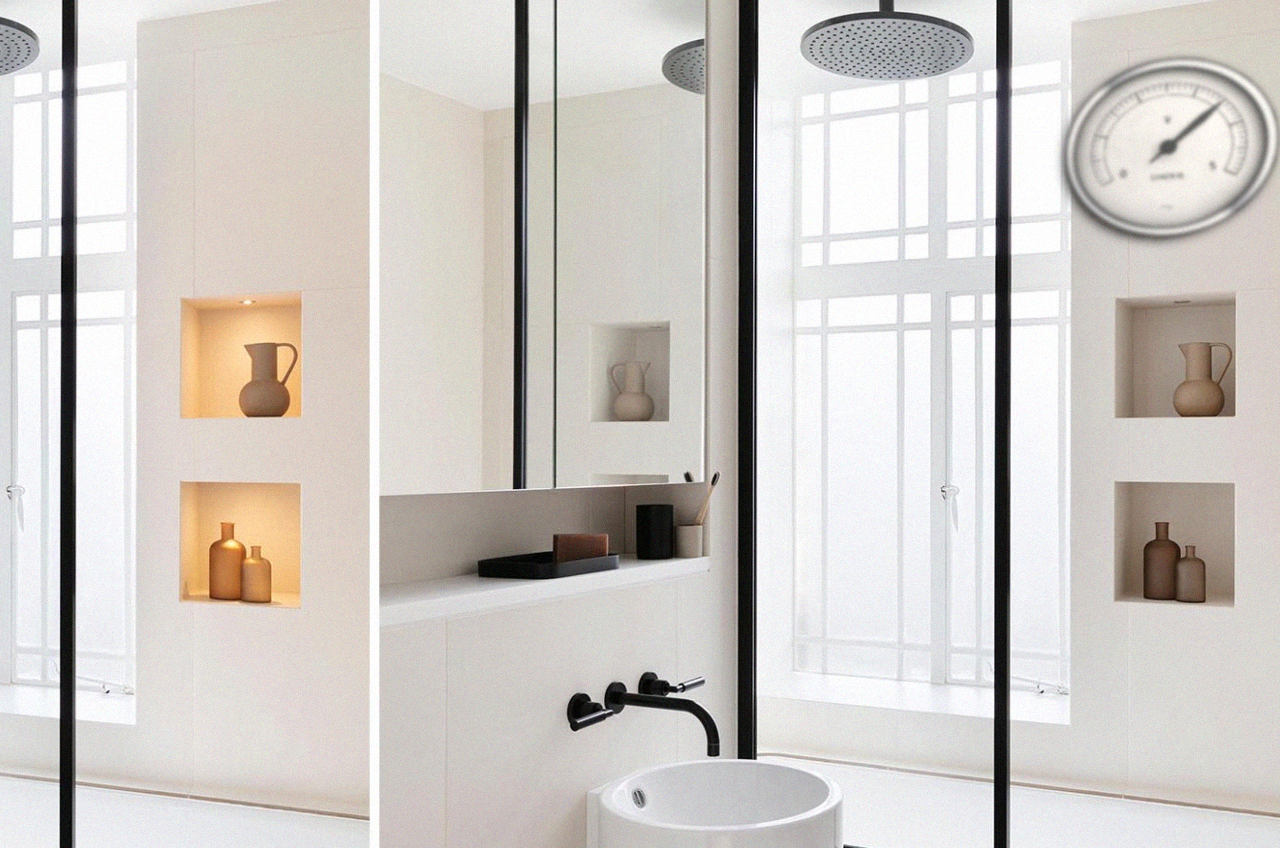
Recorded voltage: 3.5 (V)
